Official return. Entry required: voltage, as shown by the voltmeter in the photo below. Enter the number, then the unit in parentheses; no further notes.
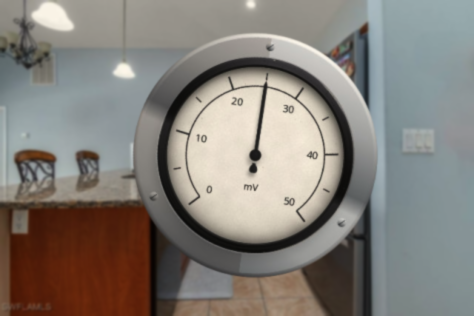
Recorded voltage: 25 (mV)
